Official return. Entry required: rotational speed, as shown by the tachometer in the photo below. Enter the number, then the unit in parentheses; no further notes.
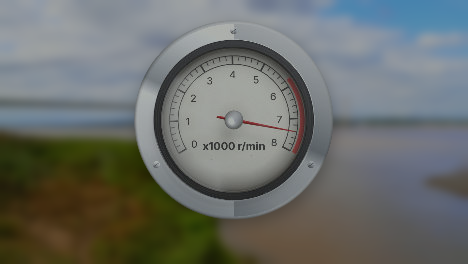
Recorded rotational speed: 7400 (rpm)
